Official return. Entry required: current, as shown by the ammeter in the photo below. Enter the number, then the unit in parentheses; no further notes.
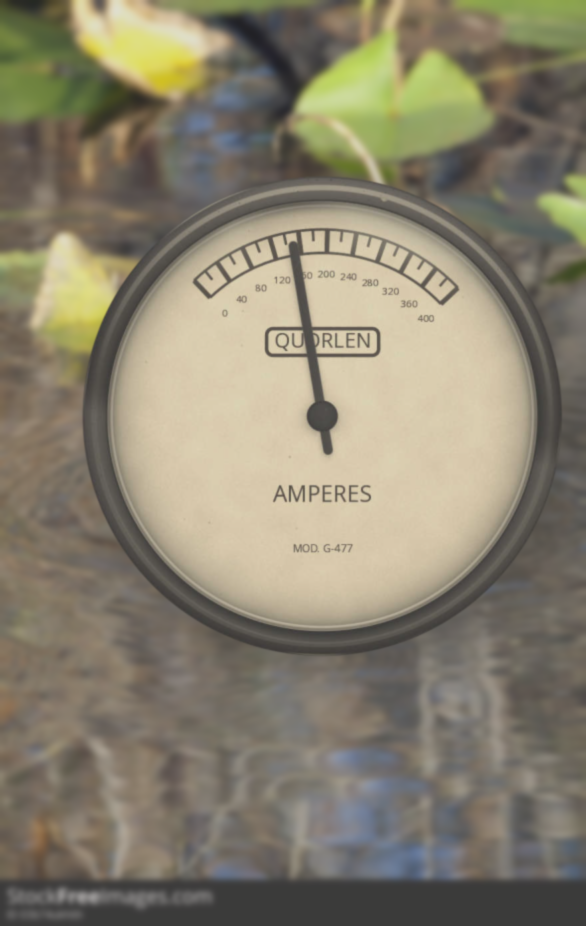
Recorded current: 150 (A)
